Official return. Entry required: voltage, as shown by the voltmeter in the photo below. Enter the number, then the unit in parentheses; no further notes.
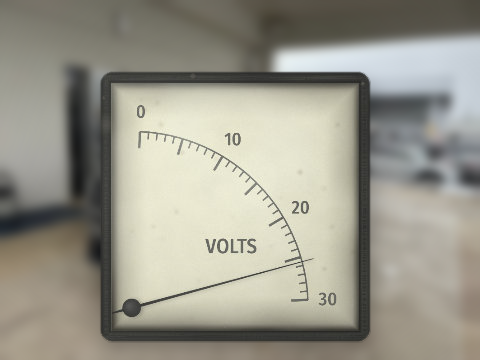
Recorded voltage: 25.5 (V)
